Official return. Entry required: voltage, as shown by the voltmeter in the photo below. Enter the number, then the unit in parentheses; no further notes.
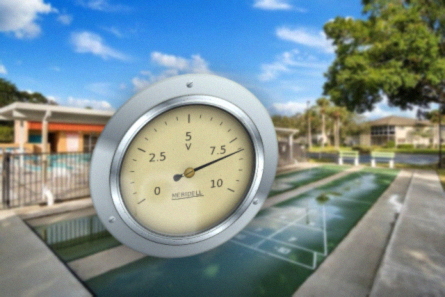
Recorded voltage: 8 (V)
